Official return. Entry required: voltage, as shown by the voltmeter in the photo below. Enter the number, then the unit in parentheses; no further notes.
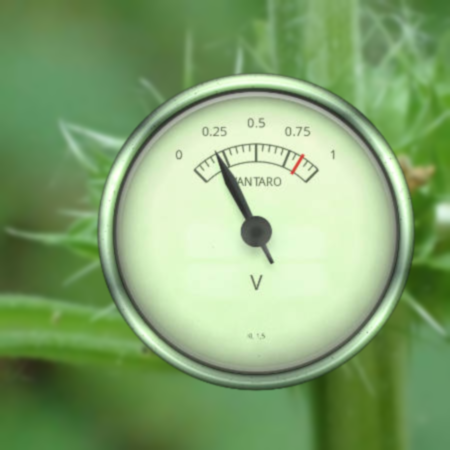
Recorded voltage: 0.2 (V)
